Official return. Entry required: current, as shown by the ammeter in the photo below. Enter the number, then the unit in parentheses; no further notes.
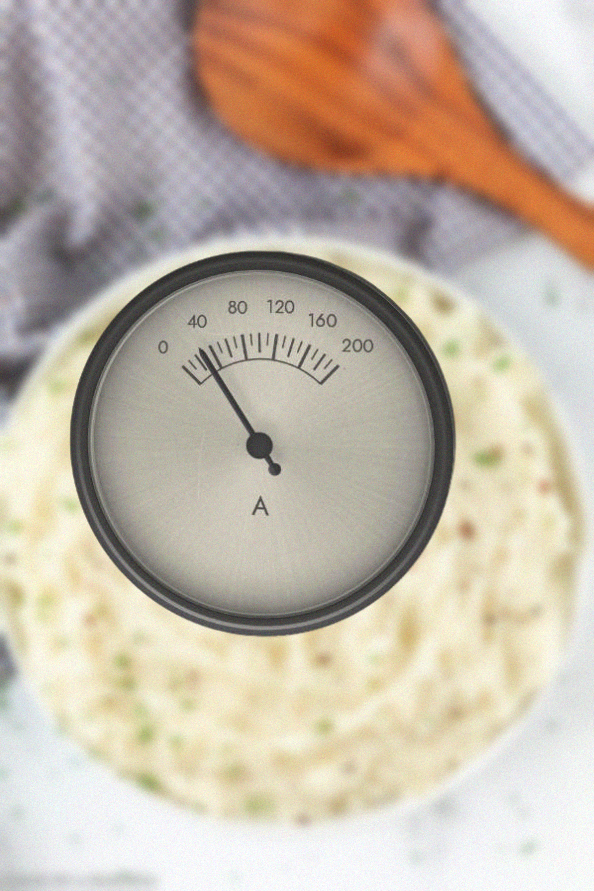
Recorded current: 30 (A)
